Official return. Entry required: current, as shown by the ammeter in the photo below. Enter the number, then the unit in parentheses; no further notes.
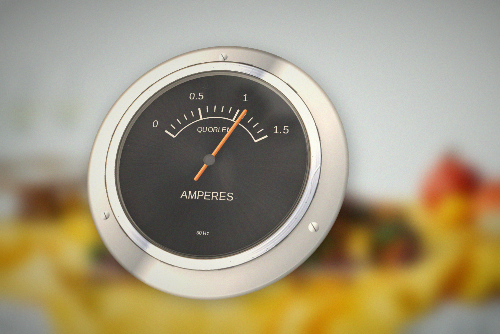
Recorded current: 1.1 (A)
